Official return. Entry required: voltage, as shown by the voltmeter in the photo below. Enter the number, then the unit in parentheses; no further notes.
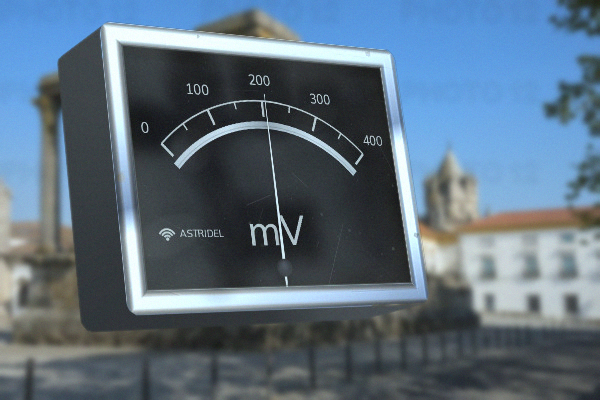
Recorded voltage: 200 (mV)
